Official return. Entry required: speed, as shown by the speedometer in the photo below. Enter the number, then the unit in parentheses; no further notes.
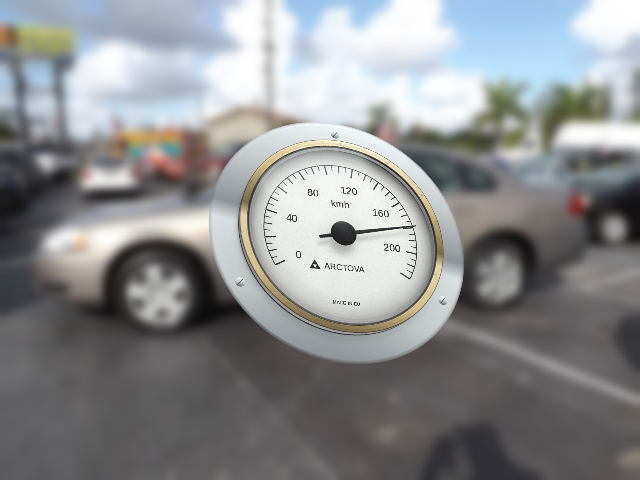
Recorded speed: 180 (km/h)
